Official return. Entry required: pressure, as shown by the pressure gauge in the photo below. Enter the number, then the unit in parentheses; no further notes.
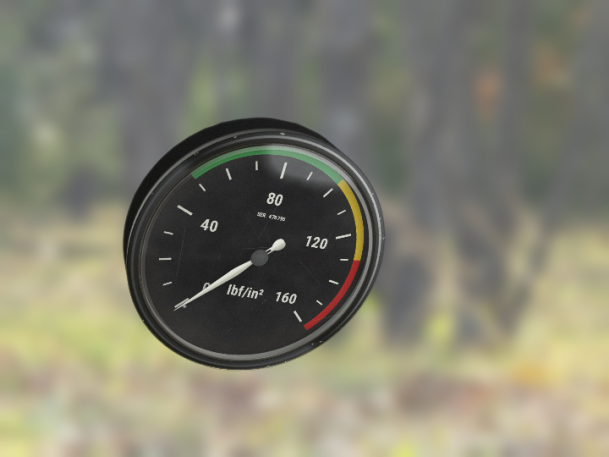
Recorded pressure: 0 (psi)
